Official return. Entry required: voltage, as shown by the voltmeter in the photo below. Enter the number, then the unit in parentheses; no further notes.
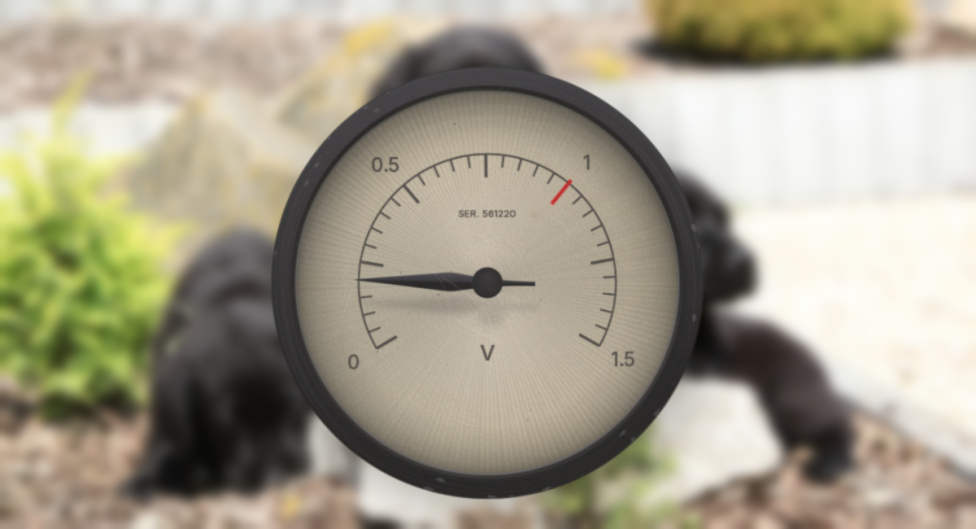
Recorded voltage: 0.2 (V)
